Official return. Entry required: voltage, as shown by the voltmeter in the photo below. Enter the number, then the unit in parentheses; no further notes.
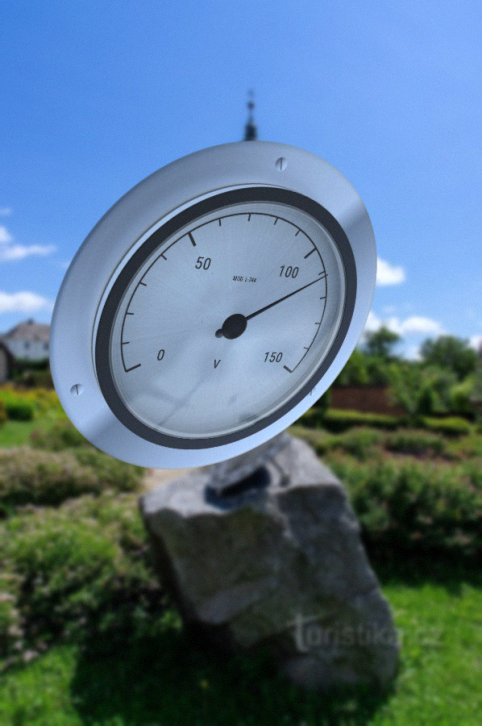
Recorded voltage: 110 (V)
